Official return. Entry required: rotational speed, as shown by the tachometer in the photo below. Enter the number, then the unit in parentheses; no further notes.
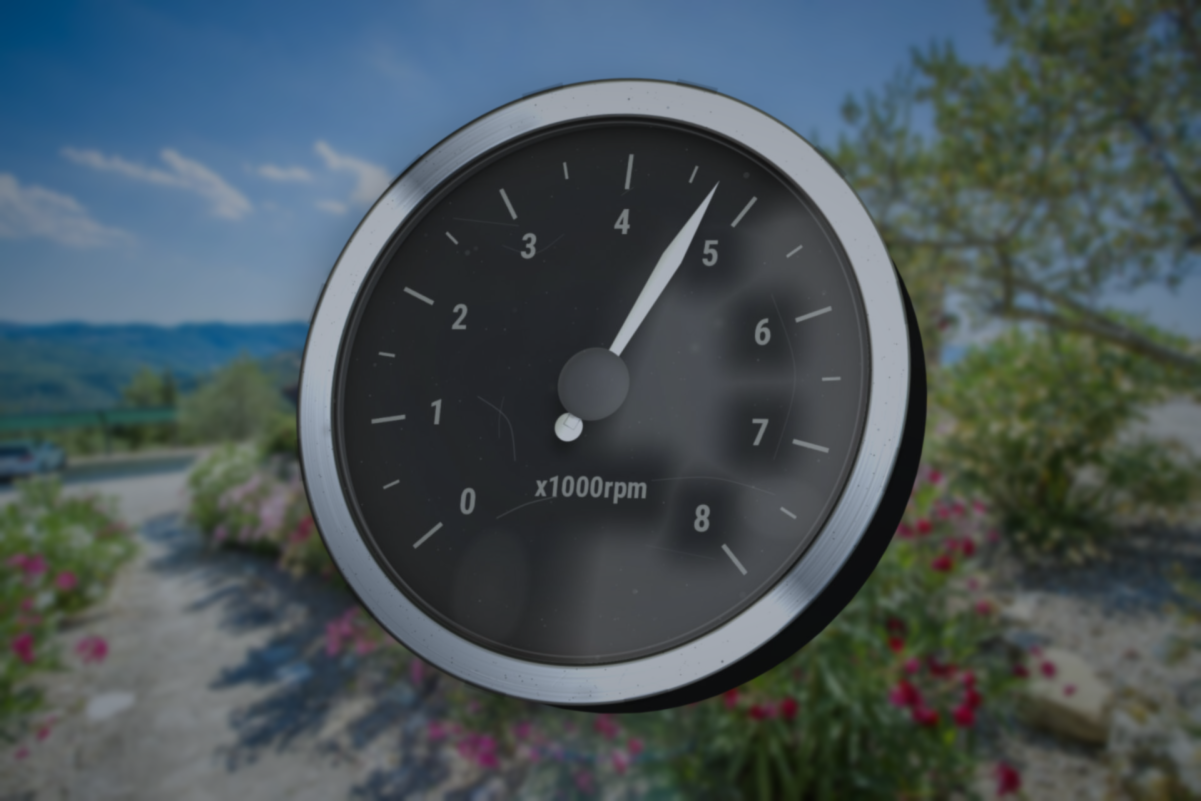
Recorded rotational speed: 4750 (rpm)
